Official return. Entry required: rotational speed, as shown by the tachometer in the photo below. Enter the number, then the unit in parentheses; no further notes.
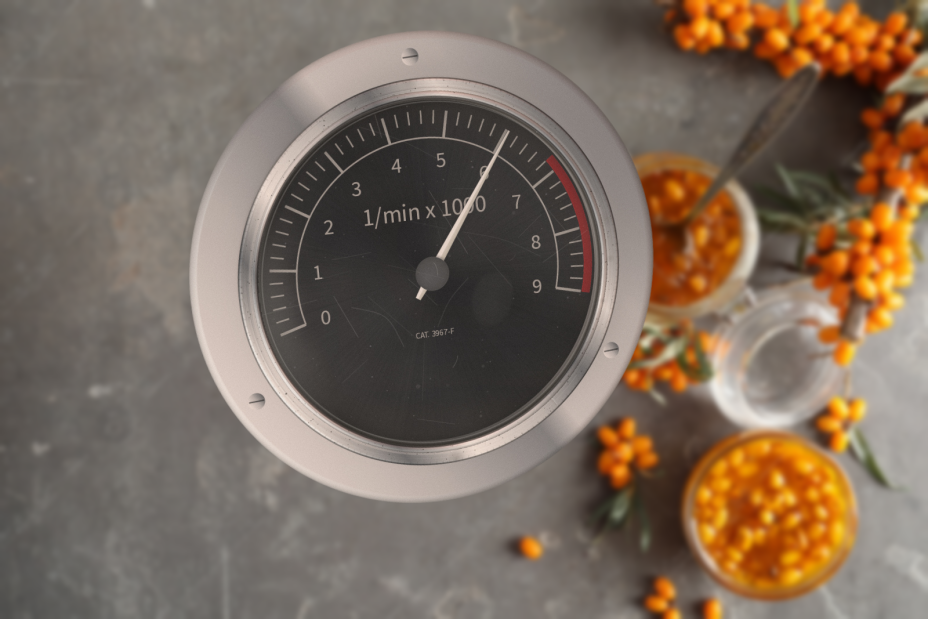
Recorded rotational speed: 6000 (rpm)
